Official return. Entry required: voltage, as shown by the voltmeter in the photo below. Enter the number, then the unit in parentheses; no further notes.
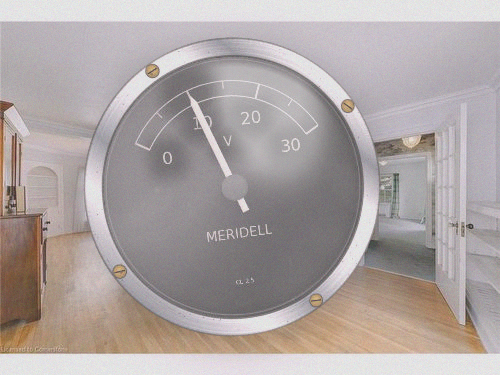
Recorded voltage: 10 (V)
